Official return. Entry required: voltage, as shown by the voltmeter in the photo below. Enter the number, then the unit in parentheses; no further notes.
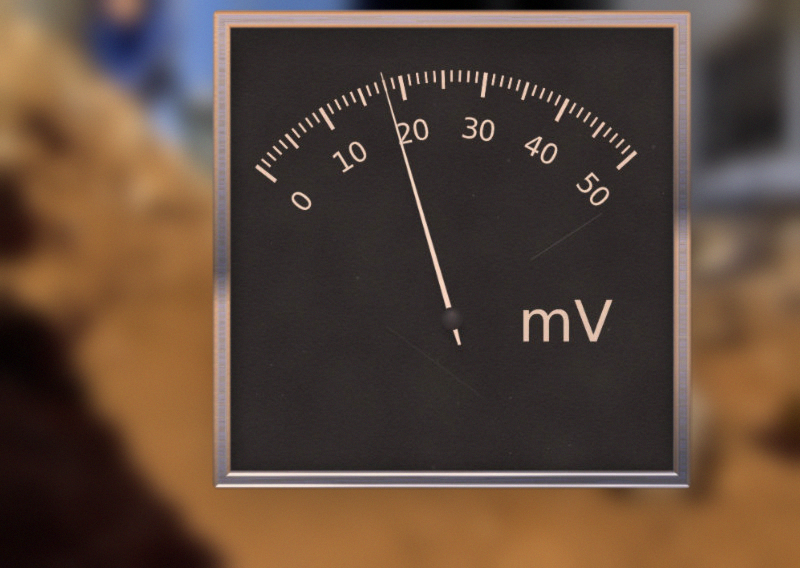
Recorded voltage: 18 (mV)
